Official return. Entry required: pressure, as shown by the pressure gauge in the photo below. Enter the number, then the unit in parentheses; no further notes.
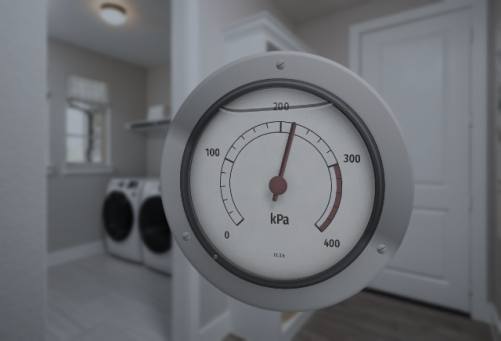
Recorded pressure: 220 (kPa)
